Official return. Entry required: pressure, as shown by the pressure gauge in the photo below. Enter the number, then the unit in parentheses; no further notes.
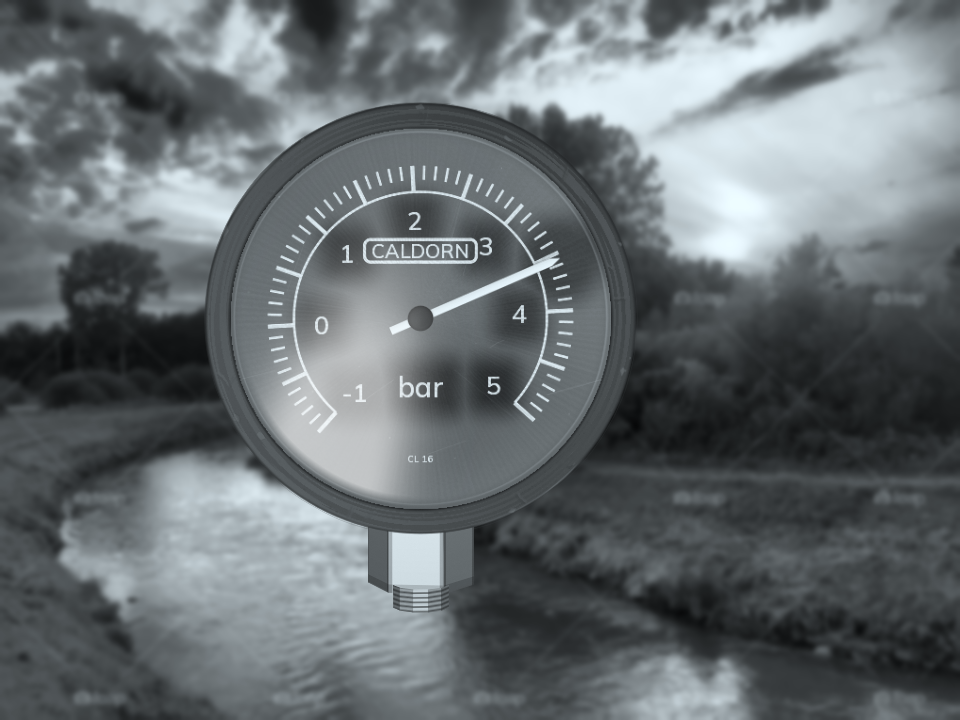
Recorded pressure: 3.55 (bar)
